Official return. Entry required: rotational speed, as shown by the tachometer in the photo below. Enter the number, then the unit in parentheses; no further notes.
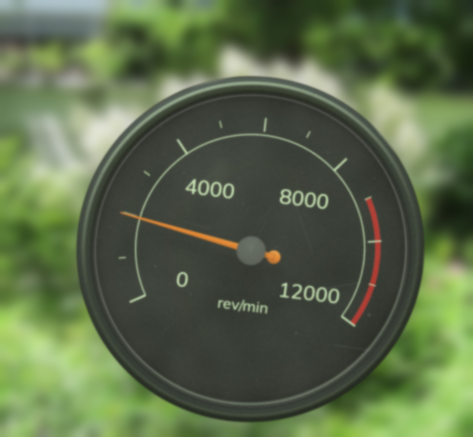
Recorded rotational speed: 2000 (rpm)
